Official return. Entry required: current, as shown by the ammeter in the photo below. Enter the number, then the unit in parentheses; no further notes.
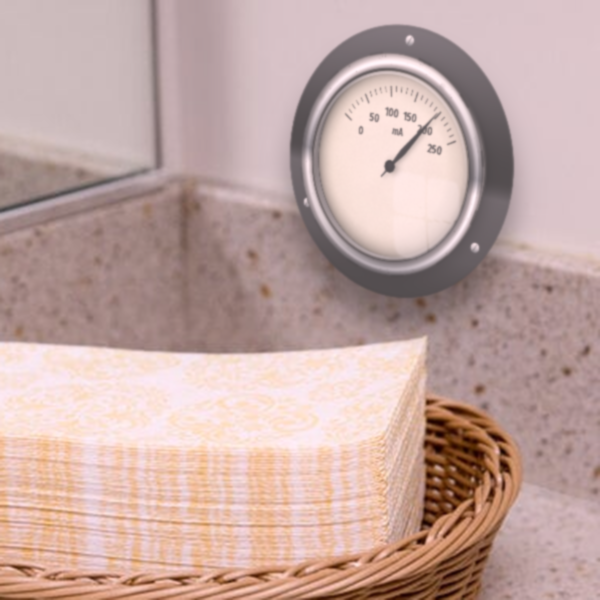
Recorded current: 200 (mA)
